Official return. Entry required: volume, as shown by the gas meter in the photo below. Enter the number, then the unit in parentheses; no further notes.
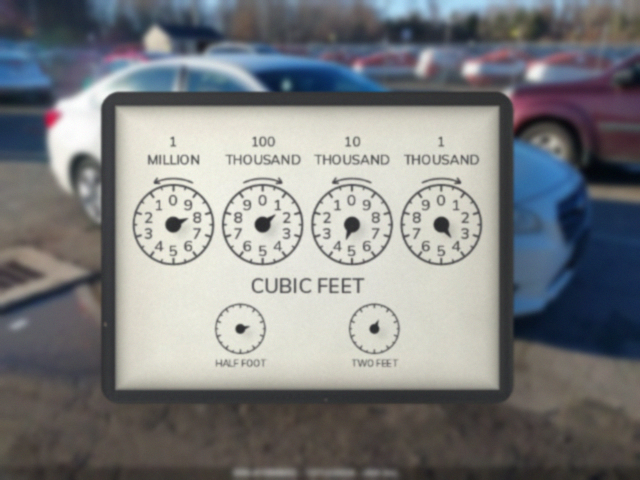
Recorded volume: 814400 (ft³)
